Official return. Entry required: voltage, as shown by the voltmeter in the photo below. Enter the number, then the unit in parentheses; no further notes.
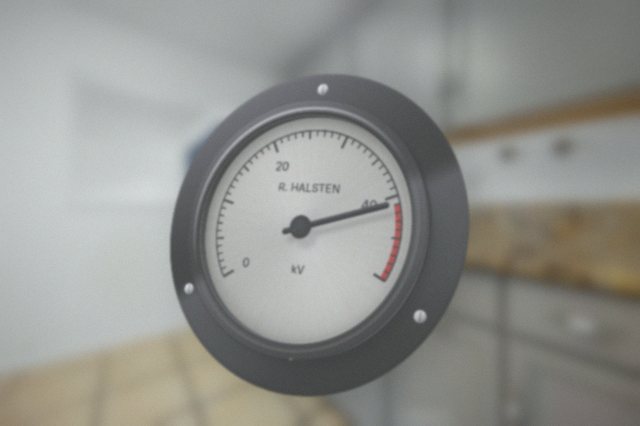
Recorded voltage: 41 (kV)
